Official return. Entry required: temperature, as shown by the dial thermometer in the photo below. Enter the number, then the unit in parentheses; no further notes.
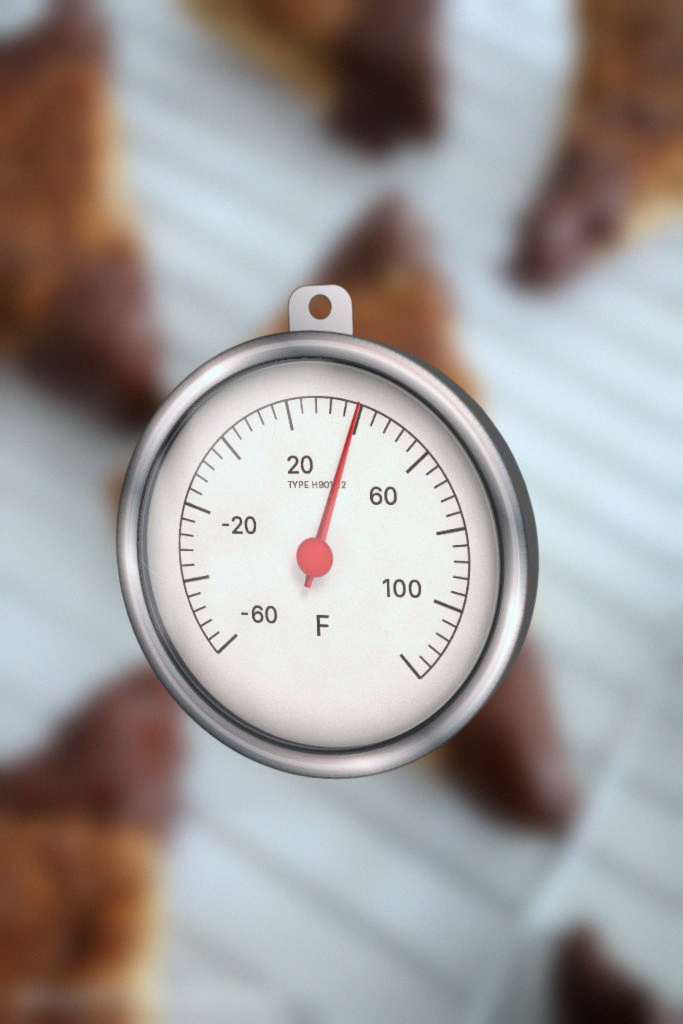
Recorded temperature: 40 (°F)
